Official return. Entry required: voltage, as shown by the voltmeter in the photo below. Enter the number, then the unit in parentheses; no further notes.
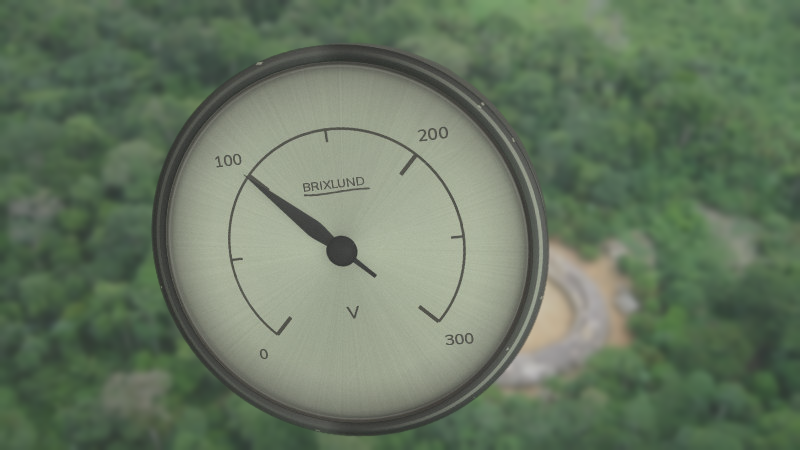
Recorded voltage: 100 (V)
